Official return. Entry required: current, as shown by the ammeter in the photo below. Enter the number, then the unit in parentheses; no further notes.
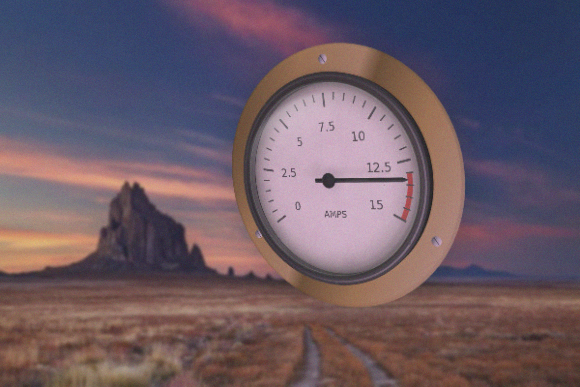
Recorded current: 13.25 (A)
